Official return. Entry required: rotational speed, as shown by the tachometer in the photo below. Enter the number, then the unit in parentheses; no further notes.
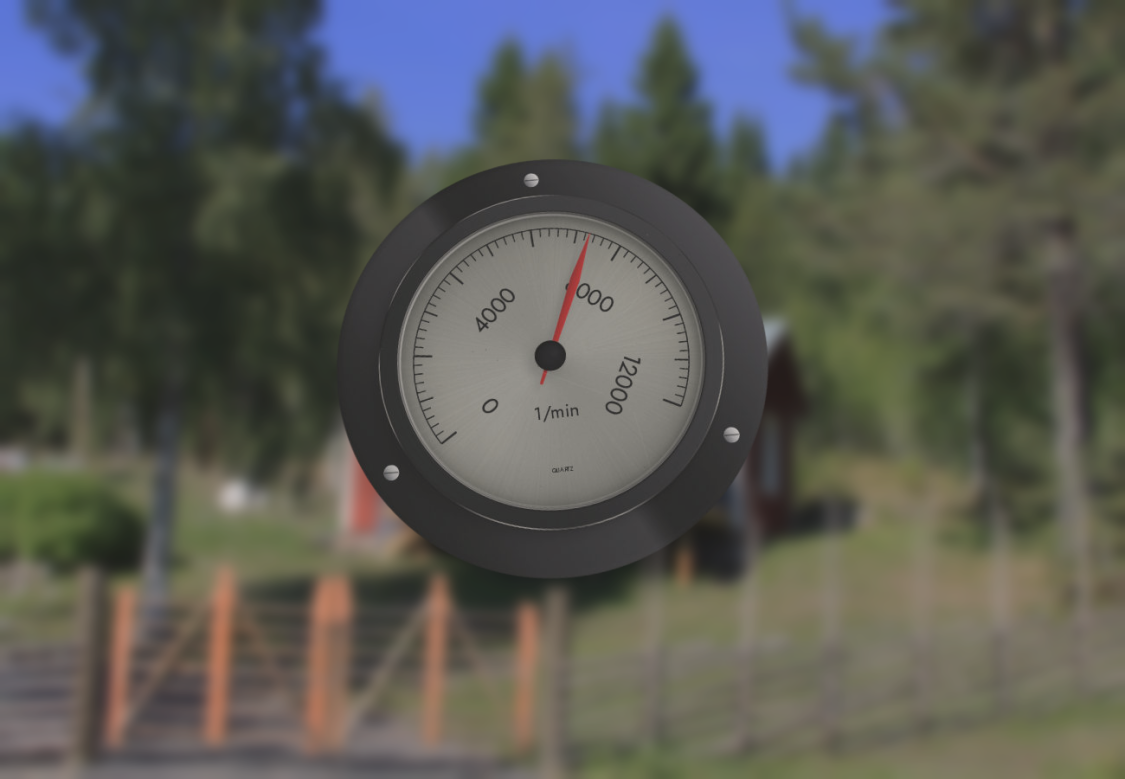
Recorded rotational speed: 7300 (rpm)
